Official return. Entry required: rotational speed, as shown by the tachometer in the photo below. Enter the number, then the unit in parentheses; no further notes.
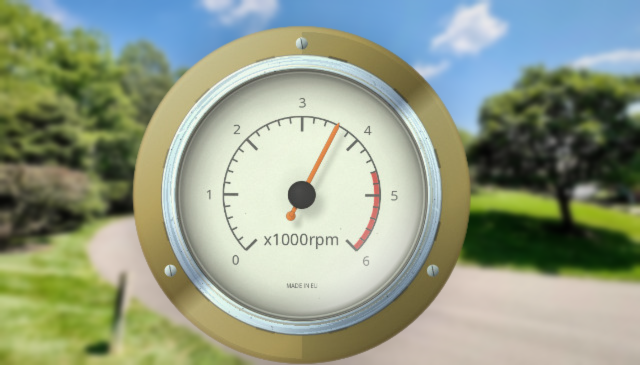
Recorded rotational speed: 3600 (rpm)
